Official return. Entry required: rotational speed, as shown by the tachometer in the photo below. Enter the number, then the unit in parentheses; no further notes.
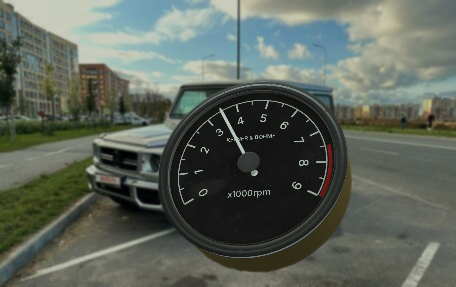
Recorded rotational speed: 3500 (rpm)
